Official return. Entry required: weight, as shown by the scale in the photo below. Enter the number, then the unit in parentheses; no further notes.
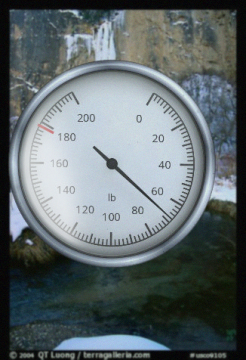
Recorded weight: 68 (lb)
